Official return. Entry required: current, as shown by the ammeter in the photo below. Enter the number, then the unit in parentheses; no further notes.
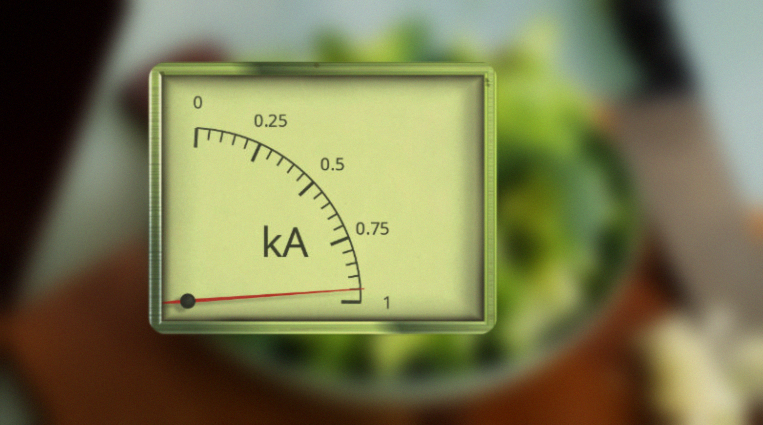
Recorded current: 0.95 (kA)
